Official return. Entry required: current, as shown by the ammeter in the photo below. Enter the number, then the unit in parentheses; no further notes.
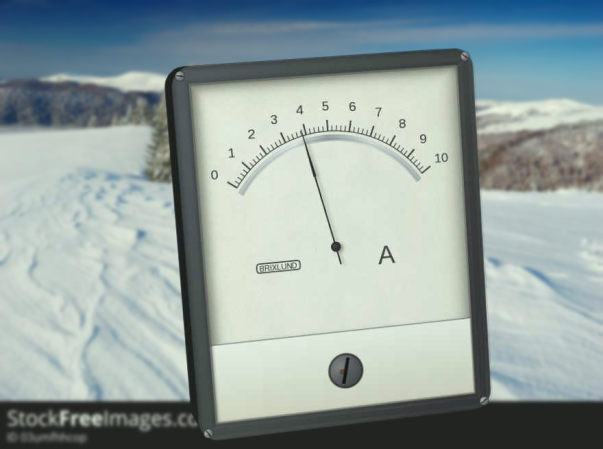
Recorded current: 3.8 (A)
